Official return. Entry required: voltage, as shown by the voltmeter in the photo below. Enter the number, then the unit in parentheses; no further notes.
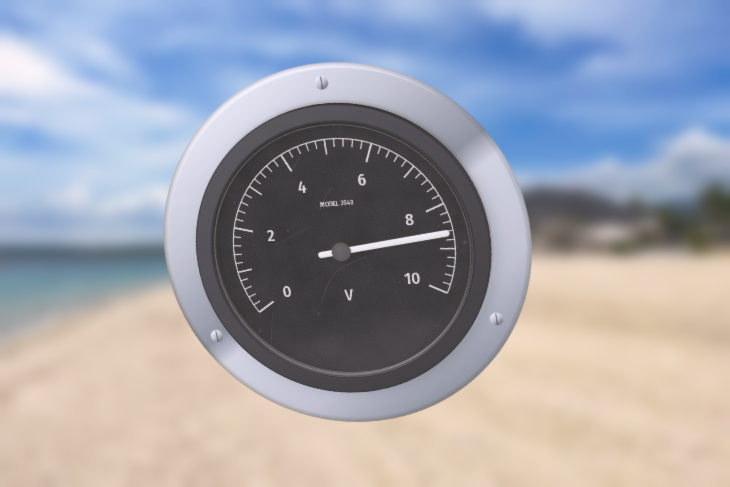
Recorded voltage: 8.6 (V)
